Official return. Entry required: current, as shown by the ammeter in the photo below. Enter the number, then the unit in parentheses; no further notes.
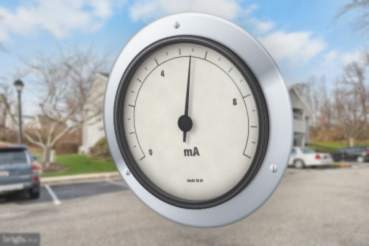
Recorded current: 5.5 (mA)
